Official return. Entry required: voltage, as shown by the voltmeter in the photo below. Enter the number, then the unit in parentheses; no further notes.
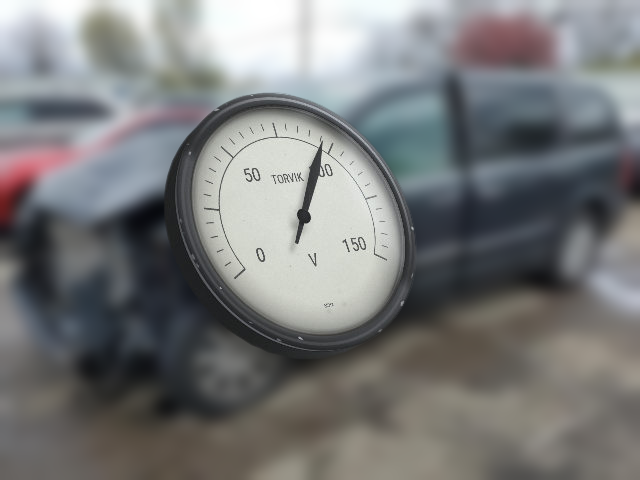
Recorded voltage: 95 (V)
